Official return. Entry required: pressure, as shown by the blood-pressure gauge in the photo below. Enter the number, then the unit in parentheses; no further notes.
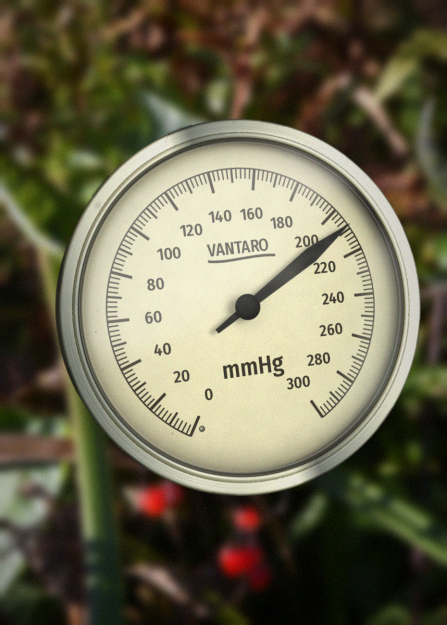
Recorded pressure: 208 (mmHg)
